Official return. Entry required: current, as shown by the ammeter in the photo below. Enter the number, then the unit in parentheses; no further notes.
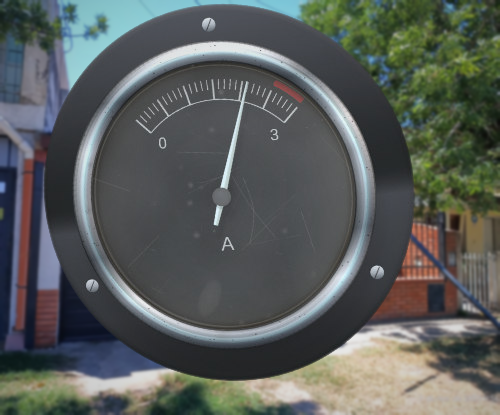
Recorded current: 2.1 (A)
